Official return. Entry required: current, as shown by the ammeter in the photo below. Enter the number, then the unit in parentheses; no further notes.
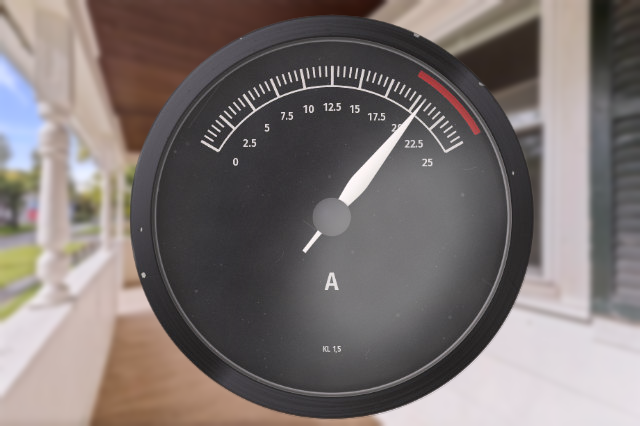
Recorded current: 20.5 (A)
